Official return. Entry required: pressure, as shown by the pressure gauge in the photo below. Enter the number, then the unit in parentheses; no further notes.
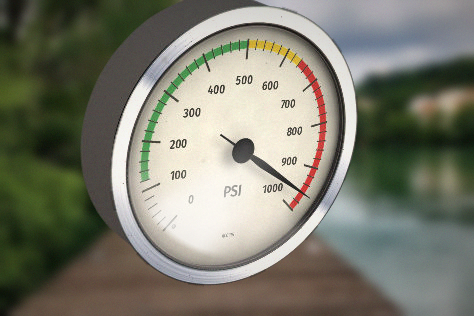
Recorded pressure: 960 (psi)
